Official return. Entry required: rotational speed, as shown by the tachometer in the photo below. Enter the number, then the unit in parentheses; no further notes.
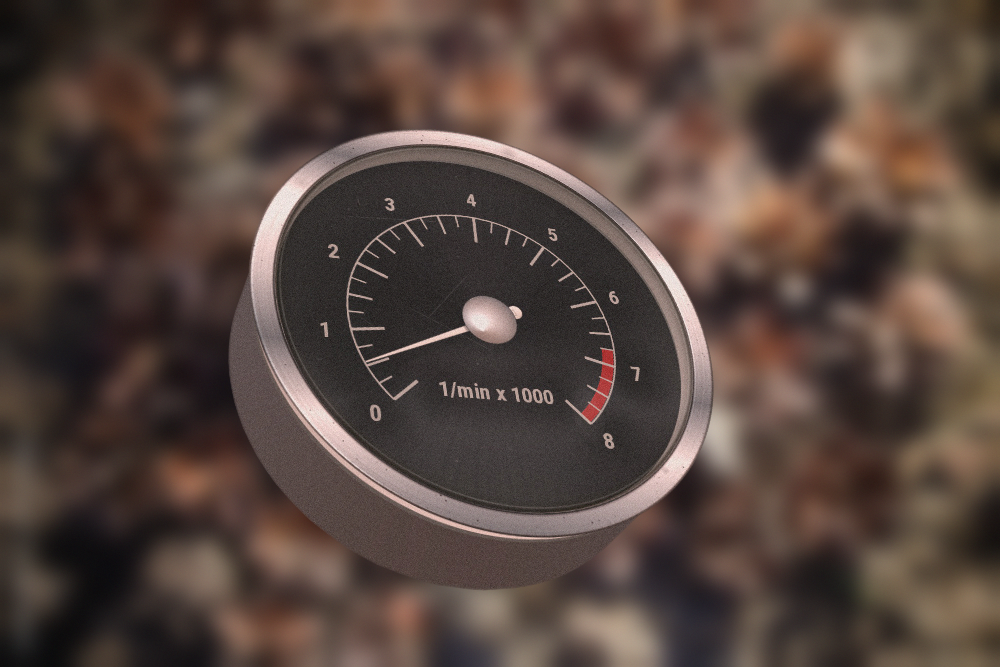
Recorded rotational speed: 500 (rpm)
